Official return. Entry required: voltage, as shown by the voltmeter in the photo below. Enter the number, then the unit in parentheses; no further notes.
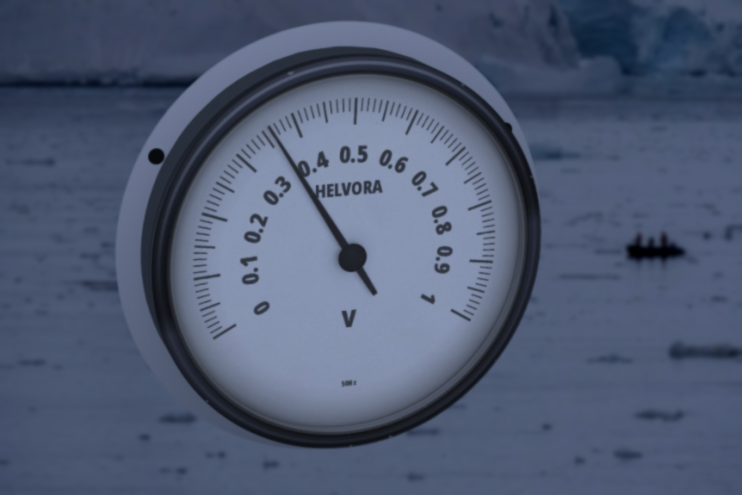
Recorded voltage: 0.36 (V)
